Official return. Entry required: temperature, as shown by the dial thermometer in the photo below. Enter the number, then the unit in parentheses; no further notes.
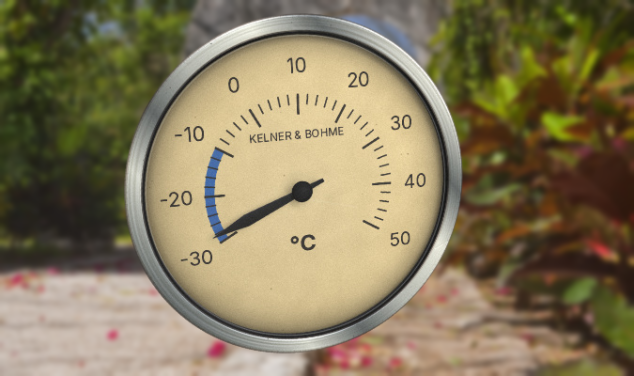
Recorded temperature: -28 (°C)
